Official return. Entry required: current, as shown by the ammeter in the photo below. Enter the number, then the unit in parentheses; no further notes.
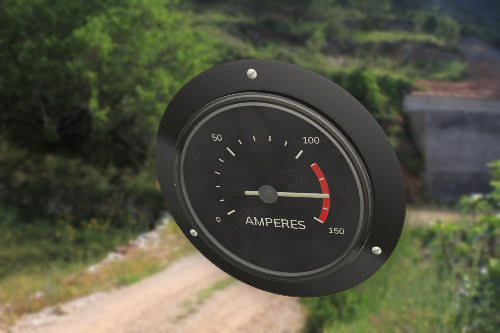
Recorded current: 130 (A)
